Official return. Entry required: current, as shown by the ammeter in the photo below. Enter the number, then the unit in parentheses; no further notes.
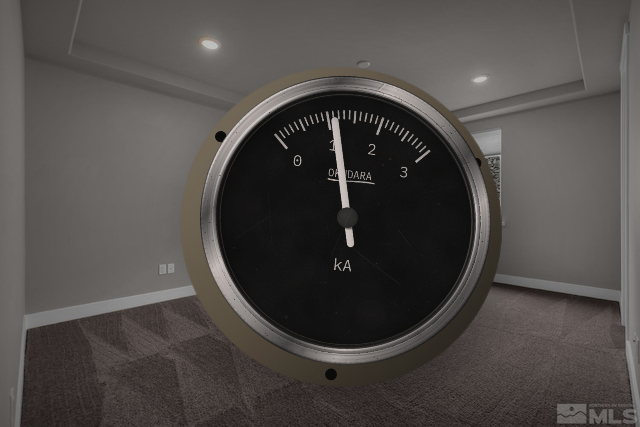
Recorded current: 1.1 (kA)
